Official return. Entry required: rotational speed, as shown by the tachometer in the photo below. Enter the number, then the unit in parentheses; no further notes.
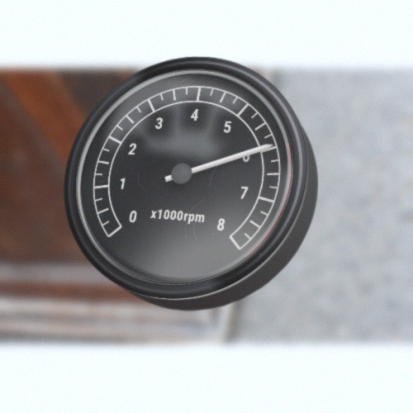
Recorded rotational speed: 6000 (rpm)
